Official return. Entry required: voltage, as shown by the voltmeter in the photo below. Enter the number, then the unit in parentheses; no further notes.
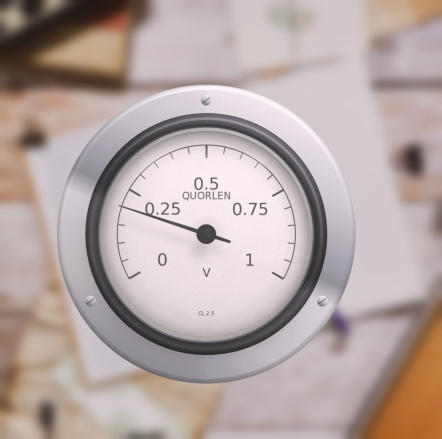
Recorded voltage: 0.2 (V)
